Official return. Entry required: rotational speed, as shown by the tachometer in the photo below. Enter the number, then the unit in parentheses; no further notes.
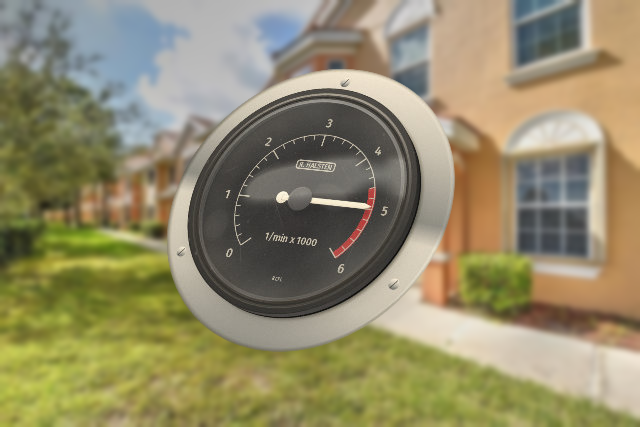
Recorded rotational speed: 5000 (rpm)
